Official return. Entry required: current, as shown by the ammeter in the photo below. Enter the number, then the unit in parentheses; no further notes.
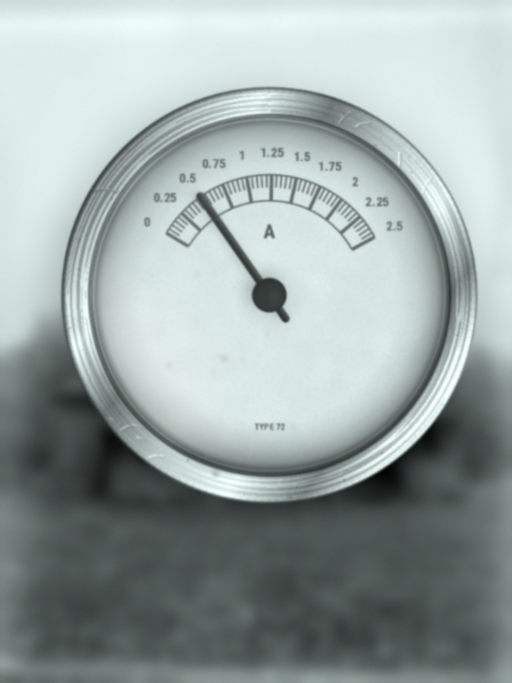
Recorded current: 0.5 (A)
